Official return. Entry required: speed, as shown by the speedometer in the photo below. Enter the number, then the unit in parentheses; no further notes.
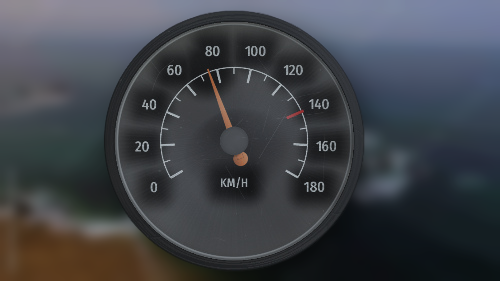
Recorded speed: 75 (km/h)
